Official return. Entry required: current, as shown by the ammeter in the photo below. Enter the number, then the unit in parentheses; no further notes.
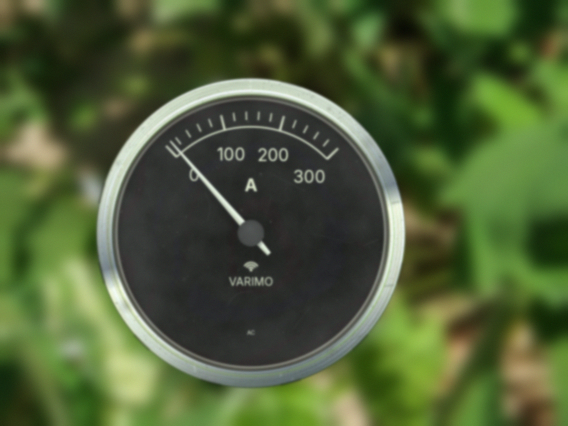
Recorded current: 10 (A)
